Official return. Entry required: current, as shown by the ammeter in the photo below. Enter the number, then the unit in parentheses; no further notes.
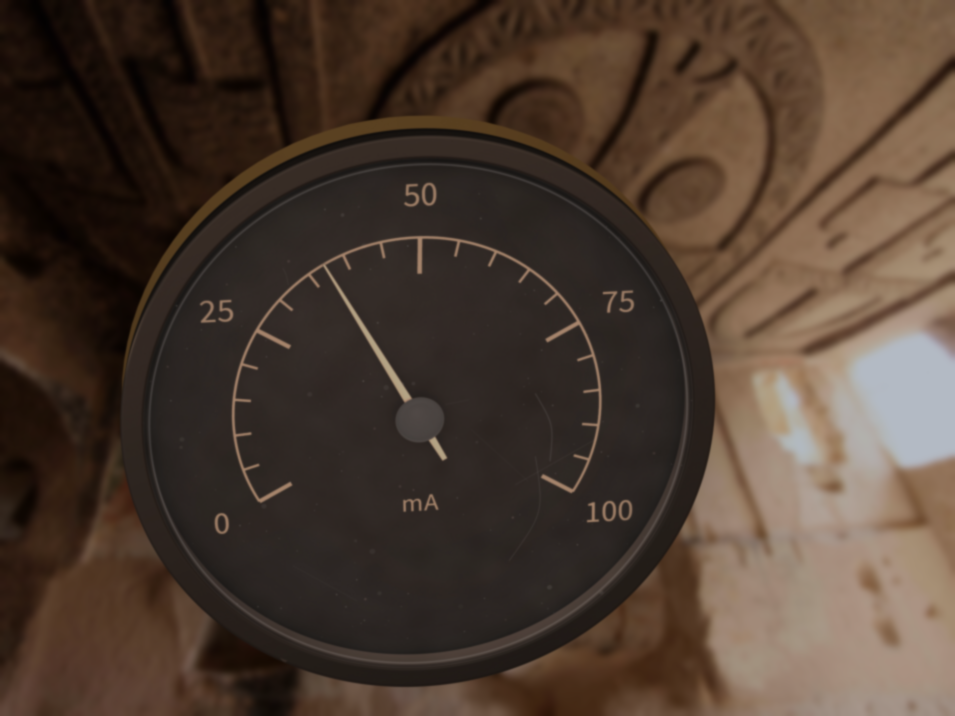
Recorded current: 37.5 (mA)
